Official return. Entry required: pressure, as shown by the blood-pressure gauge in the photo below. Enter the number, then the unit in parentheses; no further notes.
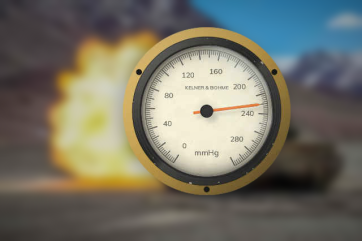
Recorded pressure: 230 (mmHg)
